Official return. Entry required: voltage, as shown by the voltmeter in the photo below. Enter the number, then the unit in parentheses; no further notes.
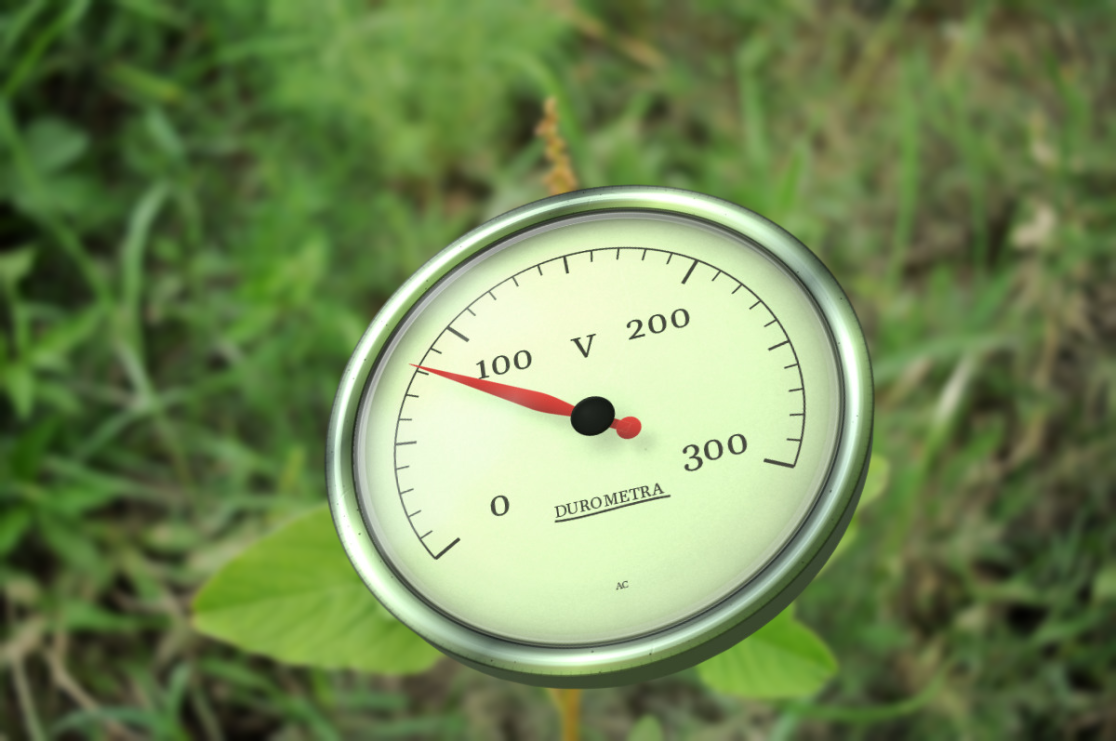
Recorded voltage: 80 (V)
